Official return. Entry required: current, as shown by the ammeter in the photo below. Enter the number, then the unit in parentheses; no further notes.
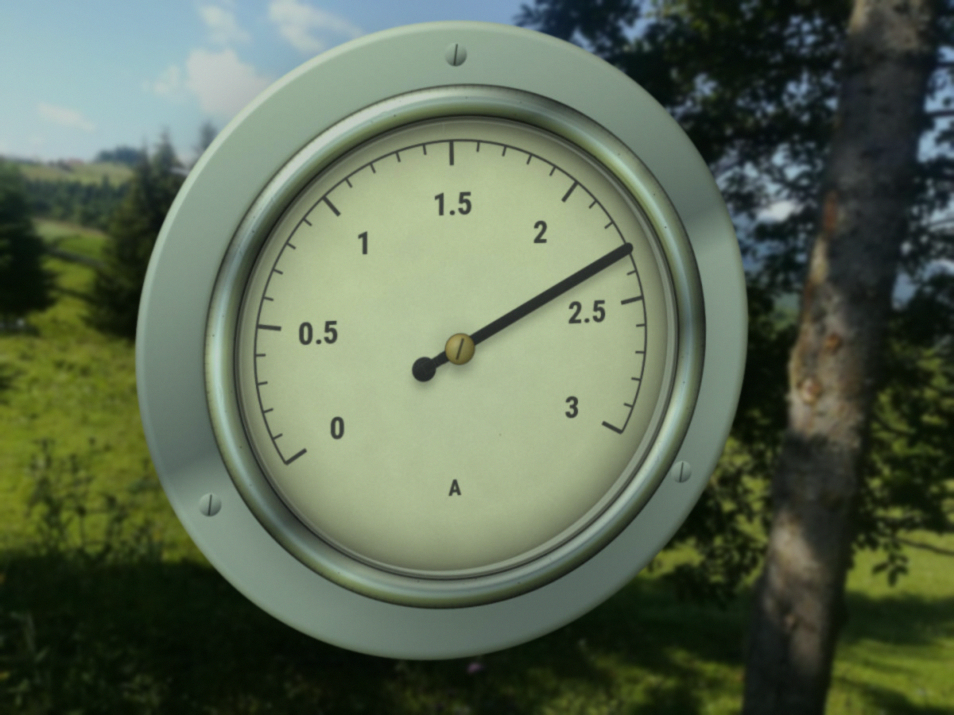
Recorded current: 2.3 (A)
